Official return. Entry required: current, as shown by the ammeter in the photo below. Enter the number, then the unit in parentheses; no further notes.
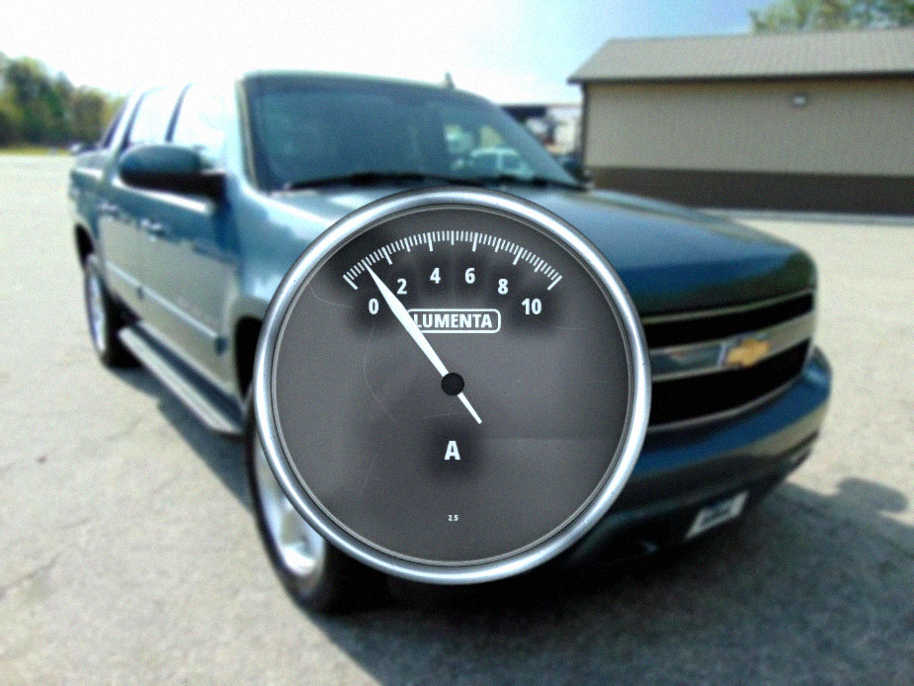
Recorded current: 1 (A)
